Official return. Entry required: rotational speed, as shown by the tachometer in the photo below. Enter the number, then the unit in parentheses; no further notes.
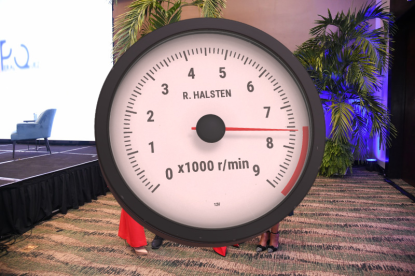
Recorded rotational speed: 7600 (rpm)
